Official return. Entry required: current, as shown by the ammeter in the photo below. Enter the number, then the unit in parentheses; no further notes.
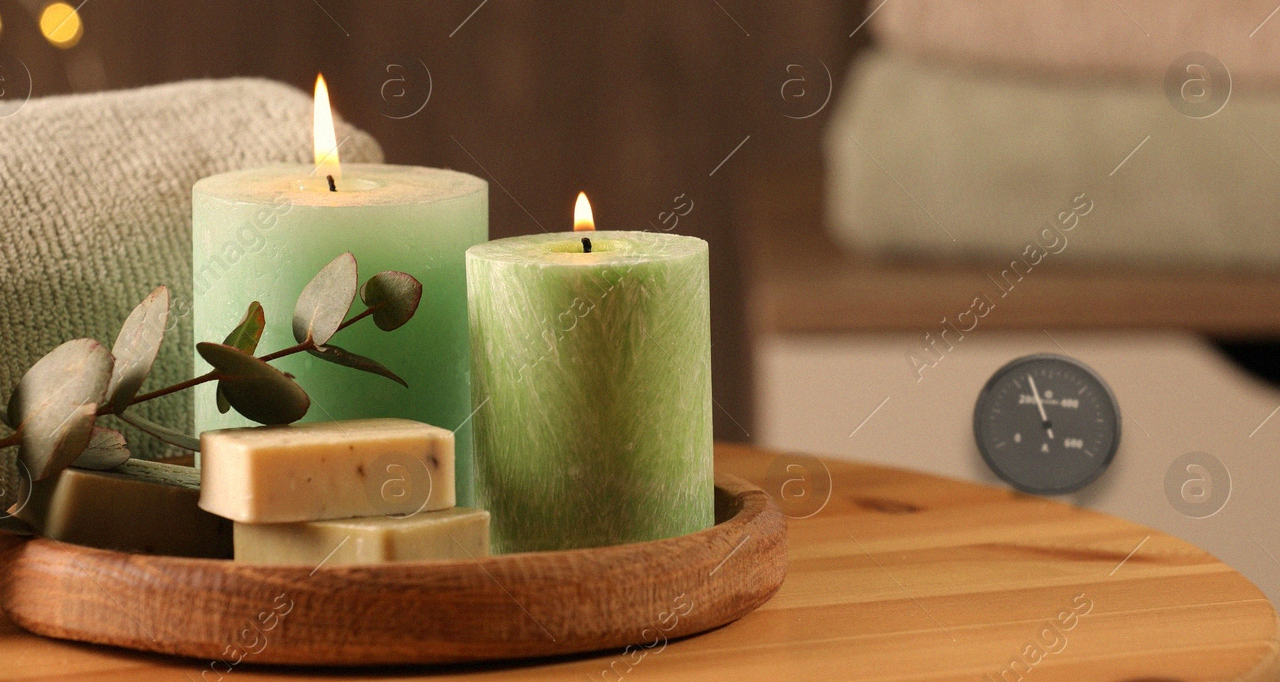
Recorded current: 240 (A)
